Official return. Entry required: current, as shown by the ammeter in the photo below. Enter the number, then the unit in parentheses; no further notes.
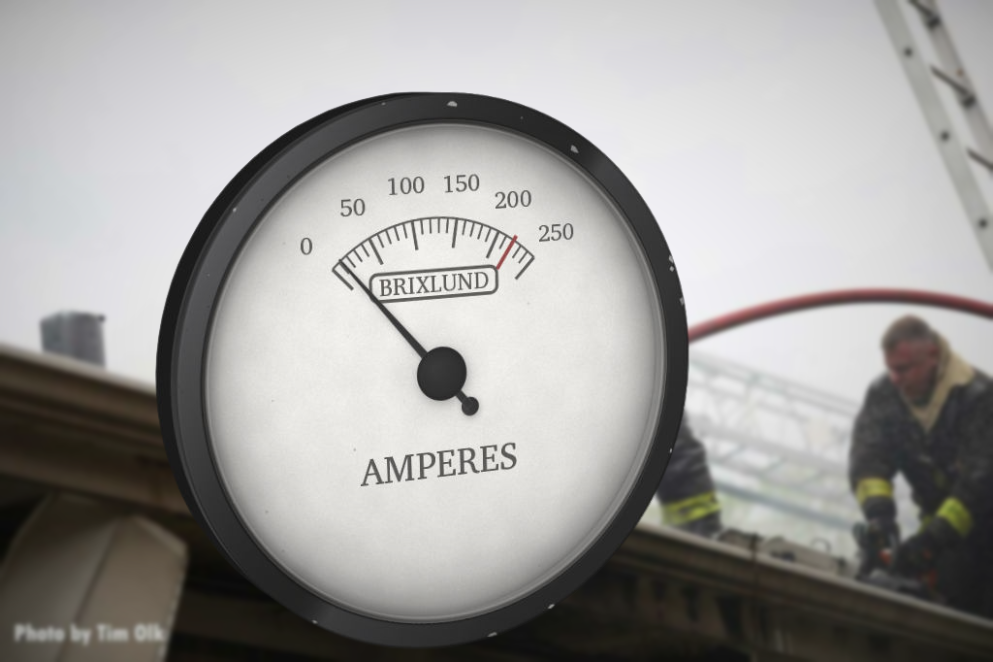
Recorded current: 10 (A)
